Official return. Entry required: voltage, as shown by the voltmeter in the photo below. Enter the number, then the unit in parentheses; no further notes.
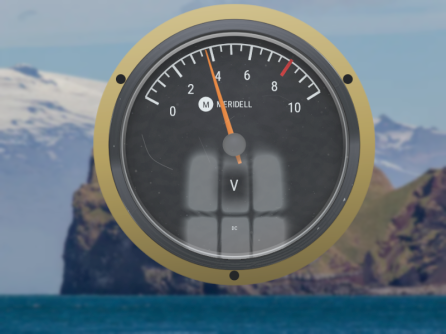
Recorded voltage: 3.75 (V)
